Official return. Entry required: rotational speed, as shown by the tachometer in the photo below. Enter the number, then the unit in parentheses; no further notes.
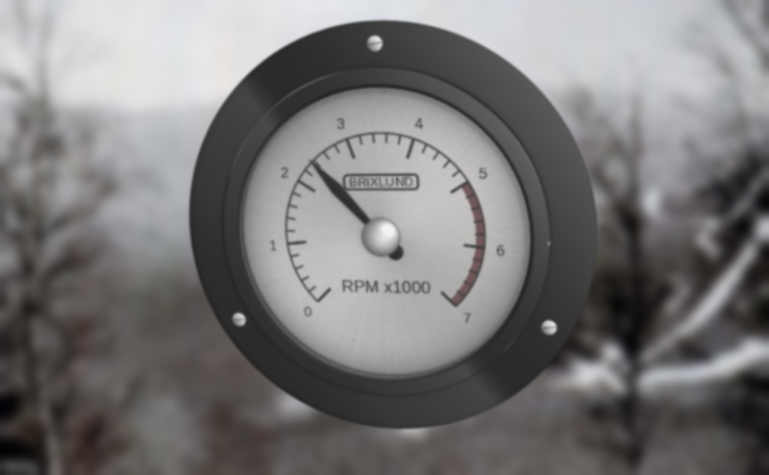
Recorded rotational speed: 2400 (rpm)
